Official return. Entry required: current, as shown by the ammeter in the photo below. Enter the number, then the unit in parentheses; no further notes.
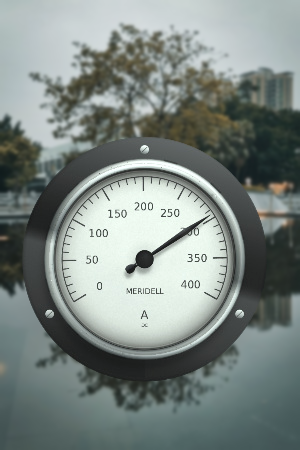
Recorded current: 295 (A)
